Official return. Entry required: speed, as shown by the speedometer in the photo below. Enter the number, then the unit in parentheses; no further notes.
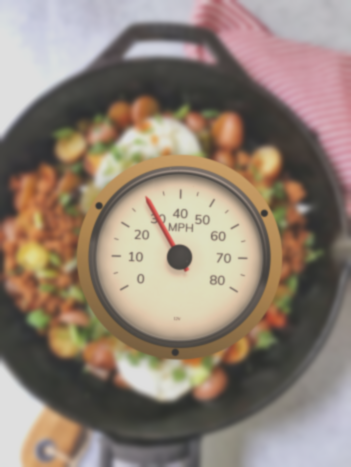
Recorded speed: 30 (mph)
